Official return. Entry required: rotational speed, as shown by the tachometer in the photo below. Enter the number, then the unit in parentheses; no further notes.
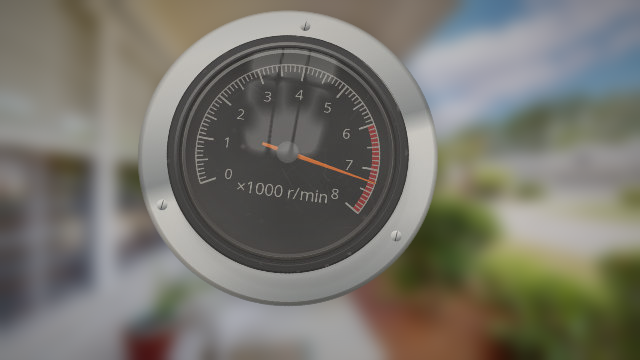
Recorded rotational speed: 7300 (rpm)
